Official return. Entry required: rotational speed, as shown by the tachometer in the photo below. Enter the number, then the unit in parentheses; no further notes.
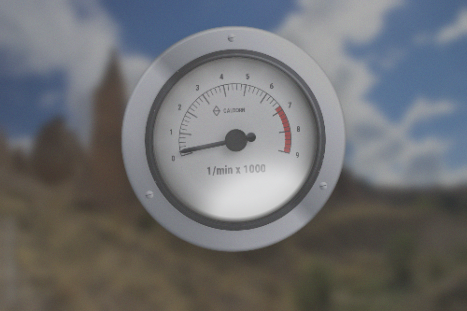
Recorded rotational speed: 200 (rpm)
